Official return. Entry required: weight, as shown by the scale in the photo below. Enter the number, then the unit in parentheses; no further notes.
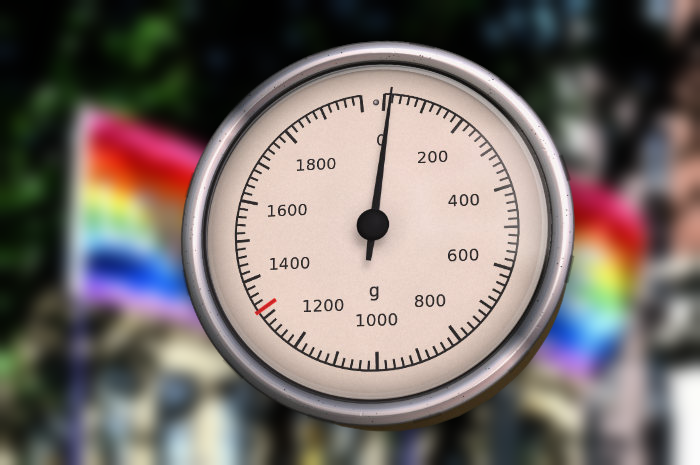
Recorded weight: 20 (g)
